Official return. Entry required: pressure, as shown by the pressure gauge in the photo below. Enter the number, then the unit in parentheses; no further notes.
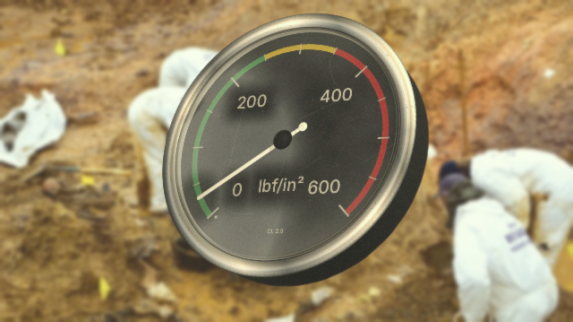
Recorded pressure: 25 (psi)
